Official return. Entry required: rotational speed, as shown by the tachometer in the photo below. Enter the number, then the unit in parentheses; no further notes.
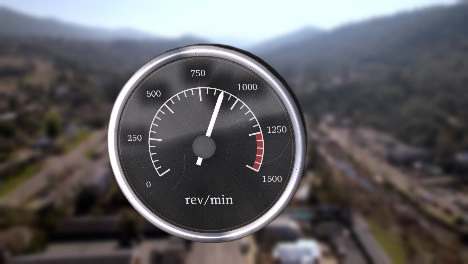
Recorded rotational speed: 900 (rpm)
